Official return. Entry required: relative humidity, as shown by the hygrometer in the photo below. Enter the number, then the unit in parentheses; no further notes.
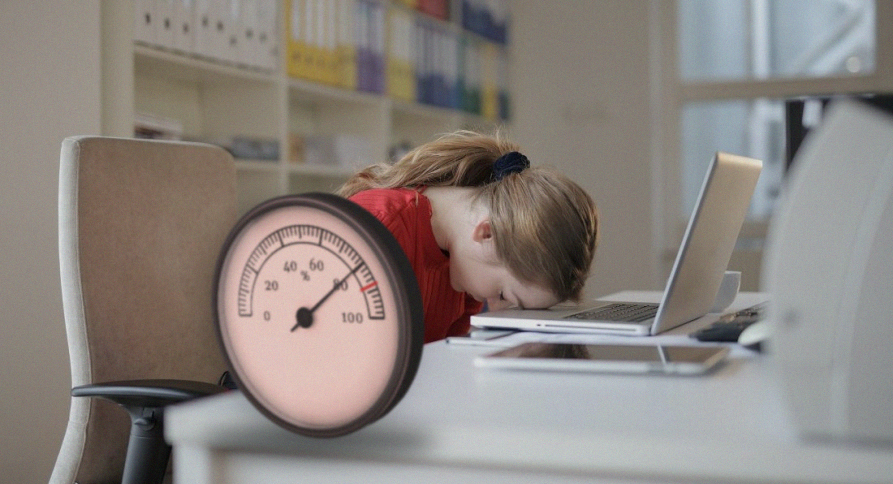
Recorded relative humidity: 80 (%)
